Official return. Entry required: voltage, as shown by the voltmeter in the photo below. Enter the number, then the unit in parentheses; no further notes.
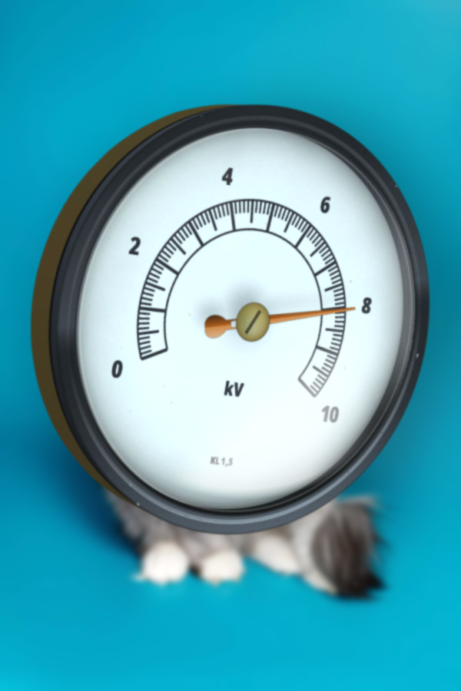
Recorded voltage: 8 (kV)
